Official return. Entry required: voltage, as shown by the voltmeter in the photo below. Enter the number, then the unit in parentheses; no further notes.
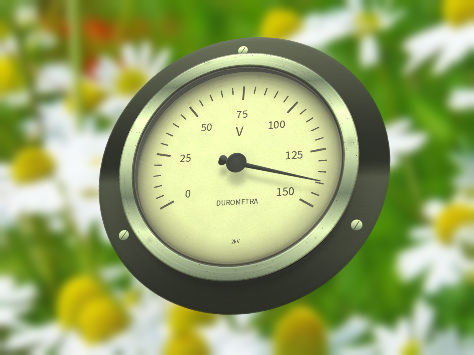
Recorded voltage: 140 (V)
